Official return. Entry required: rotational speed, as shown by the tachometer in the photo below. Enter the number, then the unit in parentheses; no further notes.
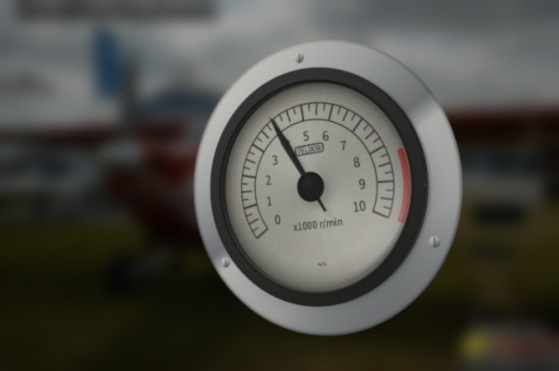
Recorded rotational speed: 4000 (rpm)
